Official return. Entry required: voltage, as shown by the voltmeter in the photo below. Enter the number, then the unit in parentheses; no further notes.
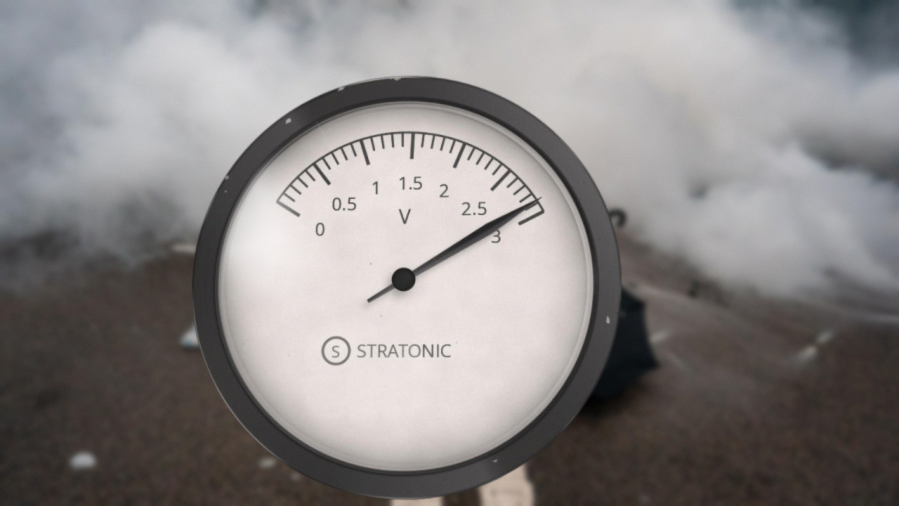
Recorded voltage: 2.9 (V)
